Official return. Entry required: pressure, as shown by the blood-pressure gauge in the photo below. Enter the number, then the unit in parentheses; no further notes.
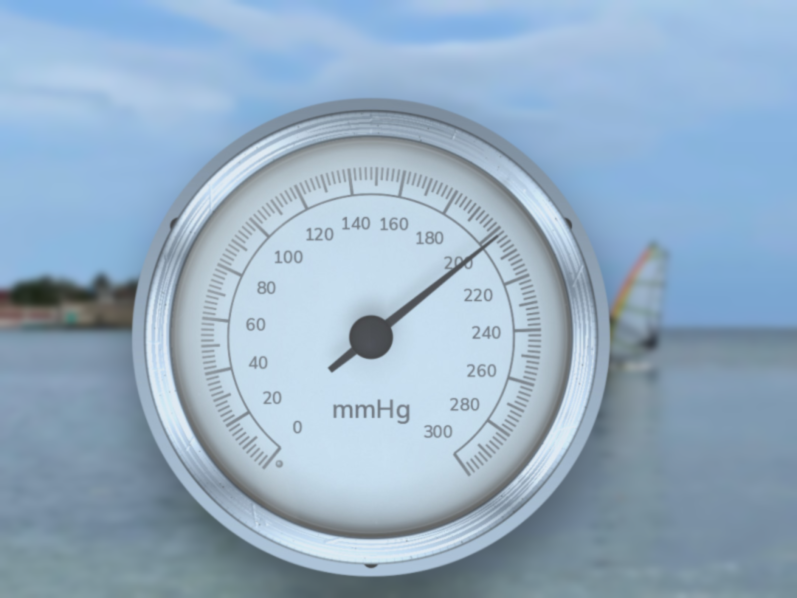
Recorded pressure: 202 (mmHg)
